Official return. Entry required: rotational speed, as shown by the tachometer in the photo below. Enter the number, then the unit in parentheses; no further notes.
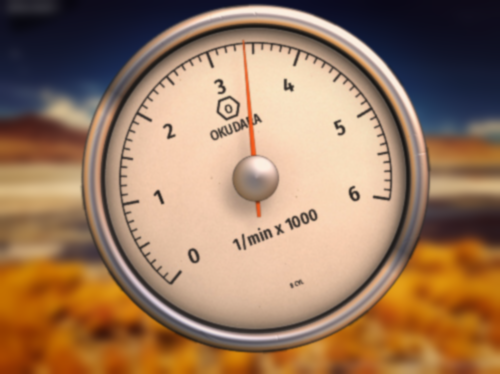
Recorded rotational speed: 3400 (rpm)
